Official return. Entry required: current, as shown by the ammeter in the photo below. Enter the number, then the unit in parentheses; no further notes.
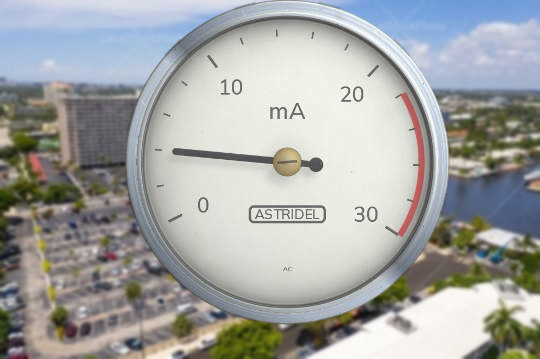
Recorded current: 4 (mA)
